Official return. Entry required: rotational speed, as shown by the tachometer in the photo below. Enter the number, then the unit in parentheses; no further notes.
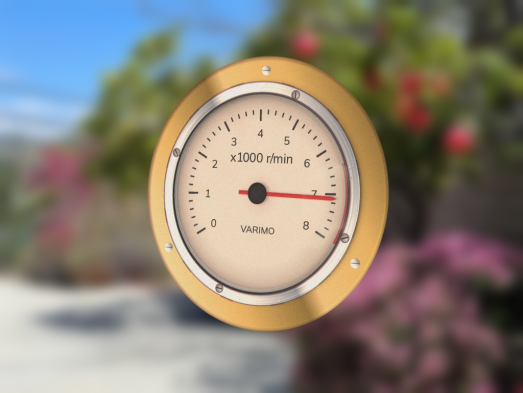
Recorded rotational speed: 7100 (rpm)
